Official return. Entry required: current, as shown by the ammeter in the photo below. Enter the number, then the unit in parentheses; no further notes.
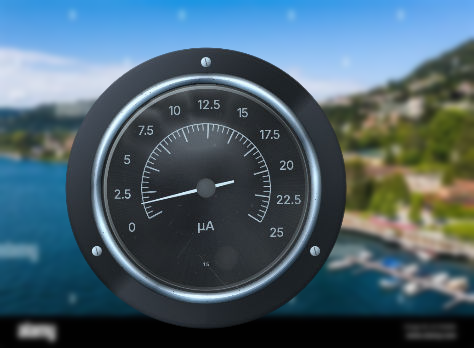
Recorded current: 1.5 (µA)
